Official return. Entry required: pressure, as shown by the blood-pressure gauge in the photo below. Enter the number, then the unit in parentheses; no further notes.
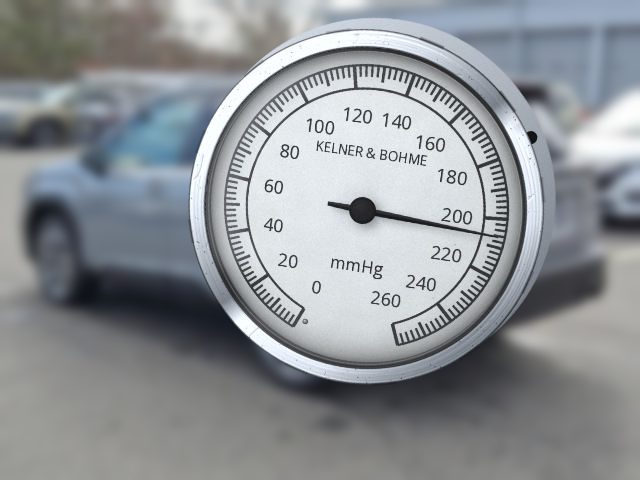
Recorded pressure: 206 (mmHg)
